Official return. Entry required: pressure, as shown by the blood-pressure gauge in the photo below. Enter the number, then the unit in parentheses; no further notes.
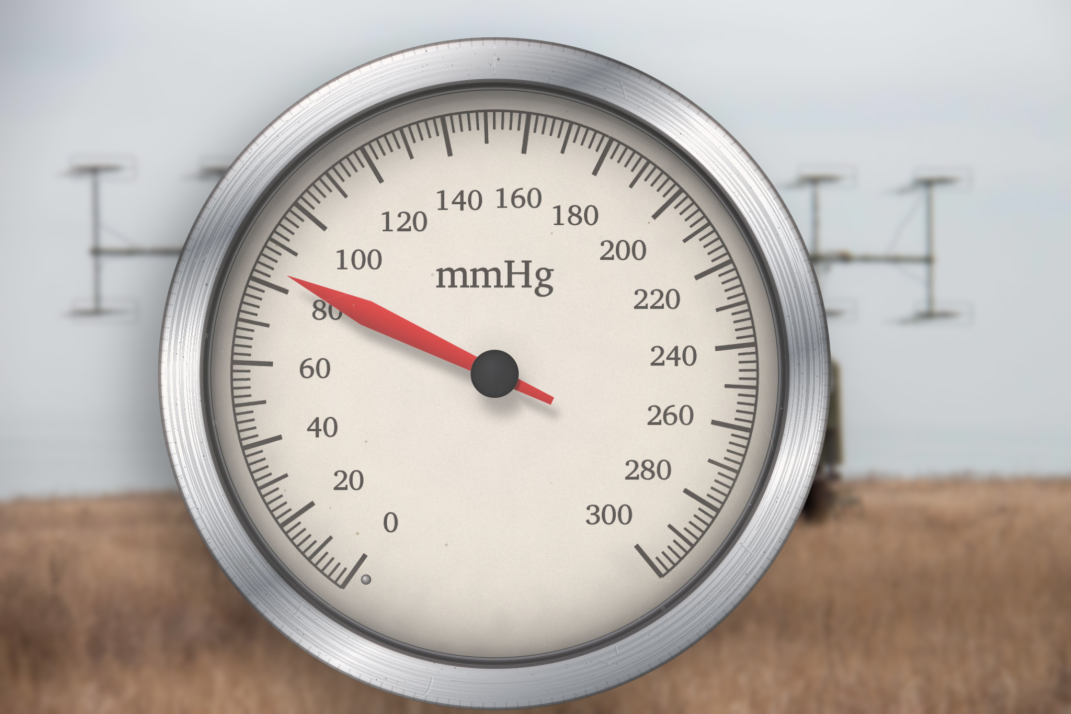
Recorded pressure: 84 (mmHg)
